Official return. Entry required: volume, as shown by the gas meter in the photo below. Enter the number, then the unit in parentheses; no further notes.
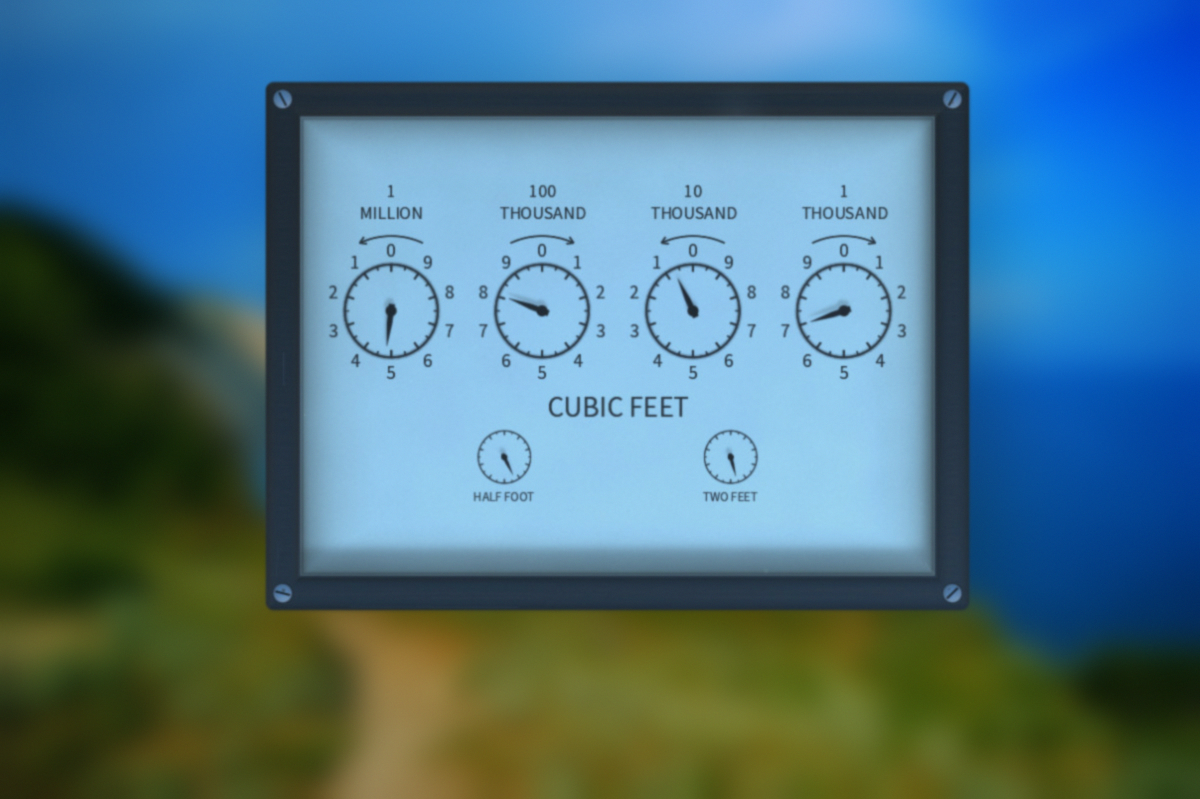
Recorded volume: 480700 (ft³)
